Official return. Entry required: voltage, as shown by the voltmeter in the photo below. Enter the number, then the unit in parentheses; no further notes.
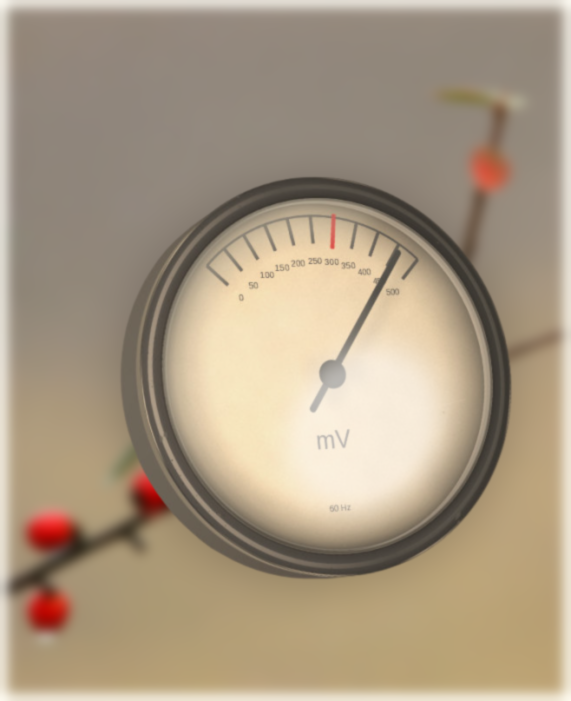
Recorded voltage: 450 (mV)
